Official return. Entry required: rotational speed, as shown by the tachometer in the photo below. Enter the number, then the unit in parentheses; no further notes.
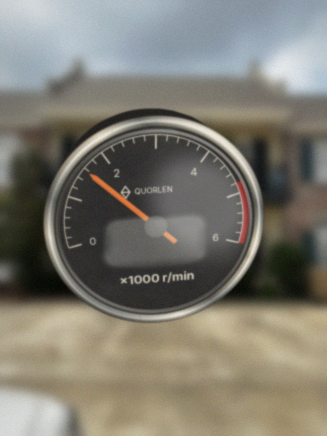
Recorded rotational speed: 1600 (rpm)
